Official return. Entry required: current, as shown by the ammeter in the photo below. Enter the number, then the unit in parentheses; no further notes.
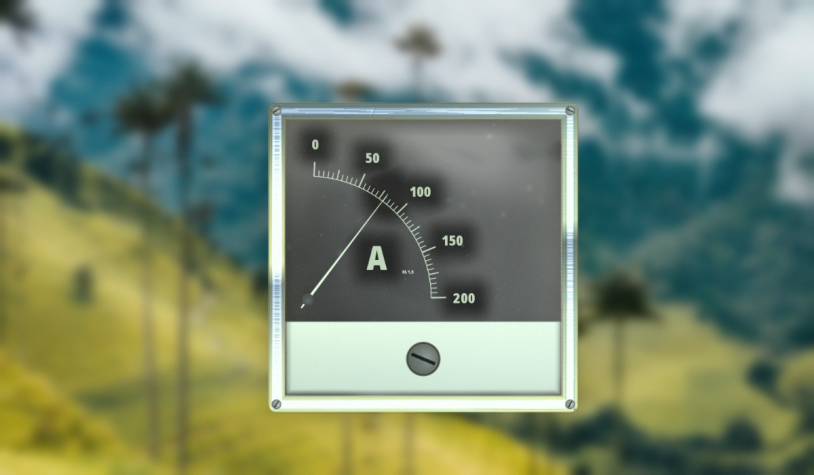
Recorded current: 80 (A)
